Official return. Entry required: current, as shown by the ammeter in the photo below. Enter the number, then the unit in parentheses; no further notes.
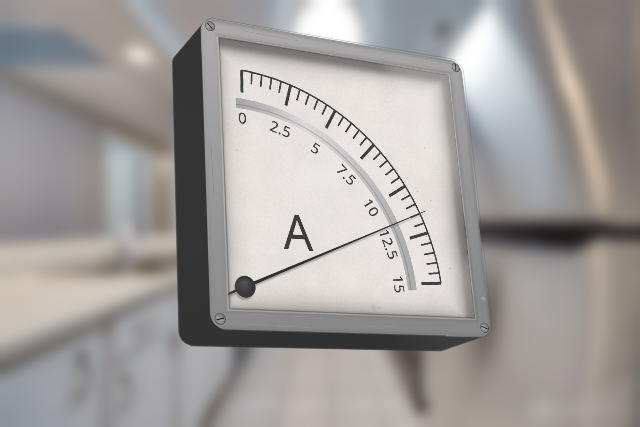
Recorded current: 11.5 (A)
